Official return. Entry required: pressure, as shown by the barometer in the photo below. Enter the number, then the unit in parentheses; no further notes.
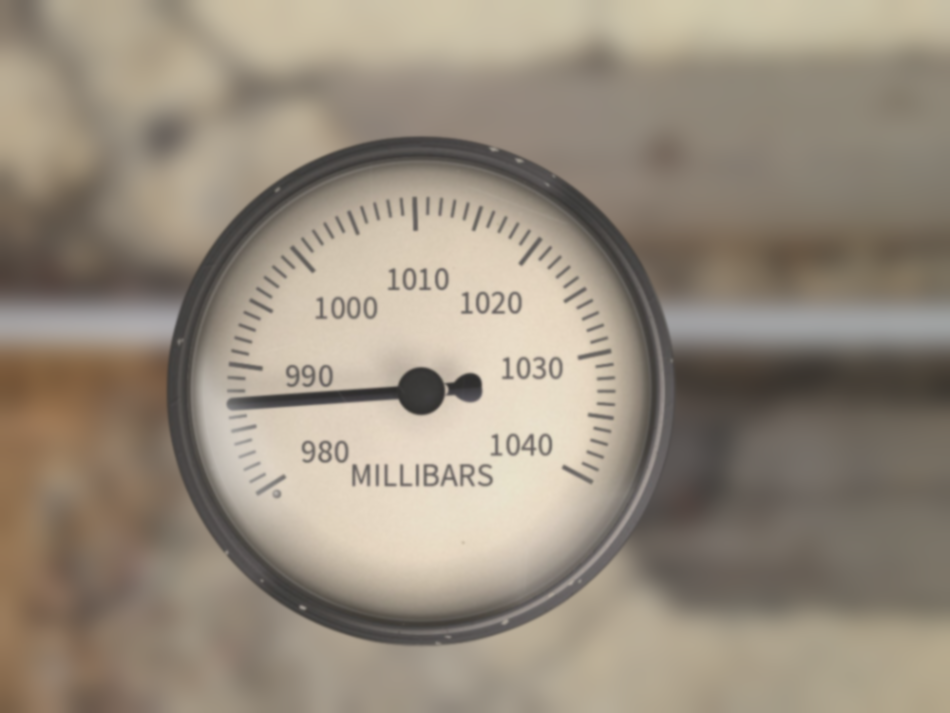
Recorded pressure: 987 (mbar)
